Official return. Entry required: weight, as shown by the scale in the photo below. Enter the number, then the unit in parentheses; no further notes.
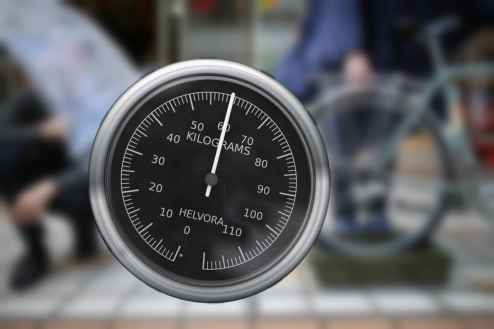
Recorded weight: 60 (kg)
